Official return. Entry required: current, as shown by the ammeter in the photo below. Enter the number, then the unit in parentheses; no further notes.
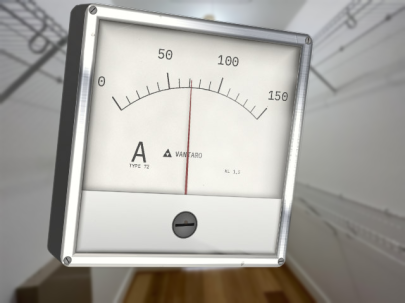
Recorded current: 70 (A)
